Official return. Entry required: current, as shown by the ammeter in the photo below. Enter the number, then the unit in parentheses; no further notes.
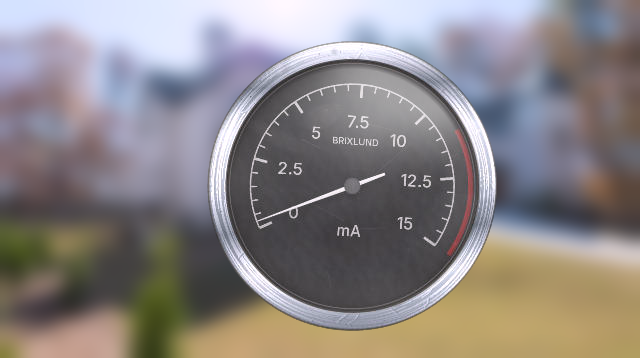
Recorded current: 0.25 (mA)
